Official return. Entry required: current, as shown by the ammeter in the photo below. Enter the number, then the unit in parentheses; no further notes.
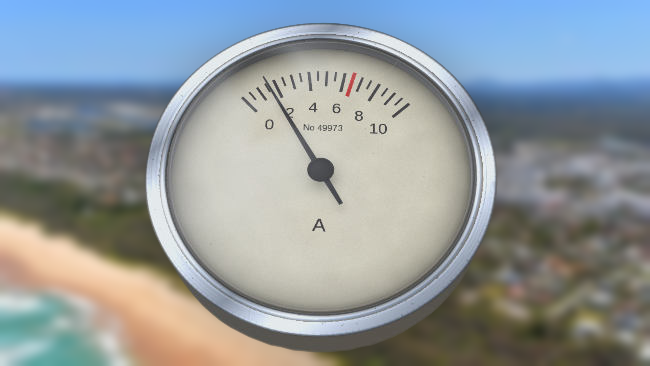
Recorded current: 1.5 (A)
